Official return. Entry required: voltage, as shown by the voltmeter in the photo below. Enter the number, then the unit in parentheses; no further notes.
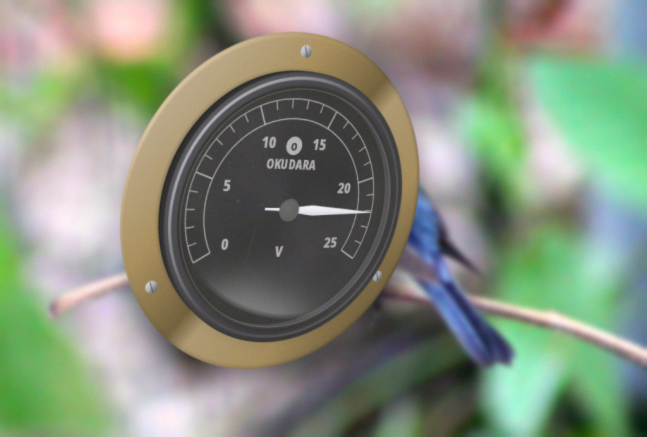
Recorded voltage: 22 (V)
